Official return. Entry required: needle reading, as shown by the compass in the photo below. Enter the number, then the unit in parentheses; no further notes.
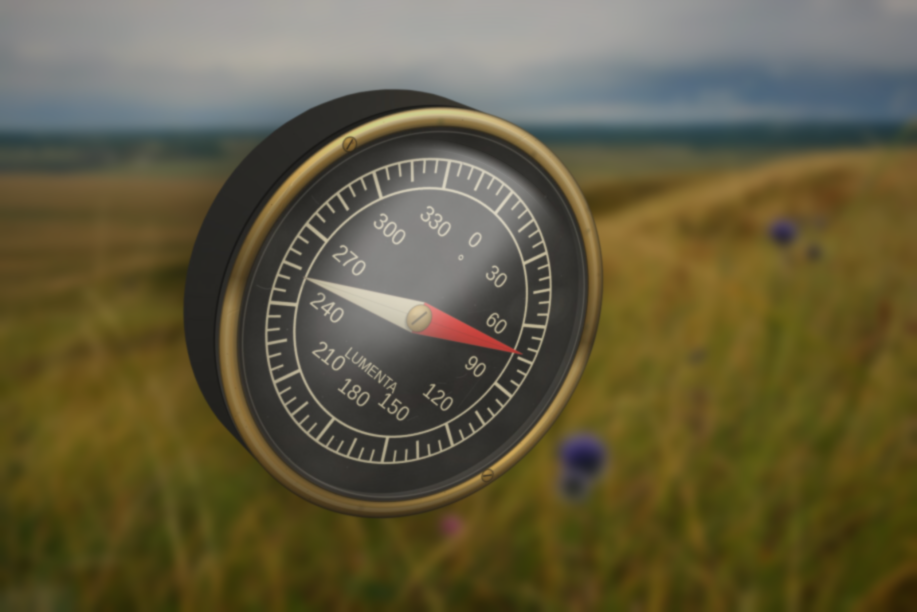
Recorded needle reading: 72.5 (°)
